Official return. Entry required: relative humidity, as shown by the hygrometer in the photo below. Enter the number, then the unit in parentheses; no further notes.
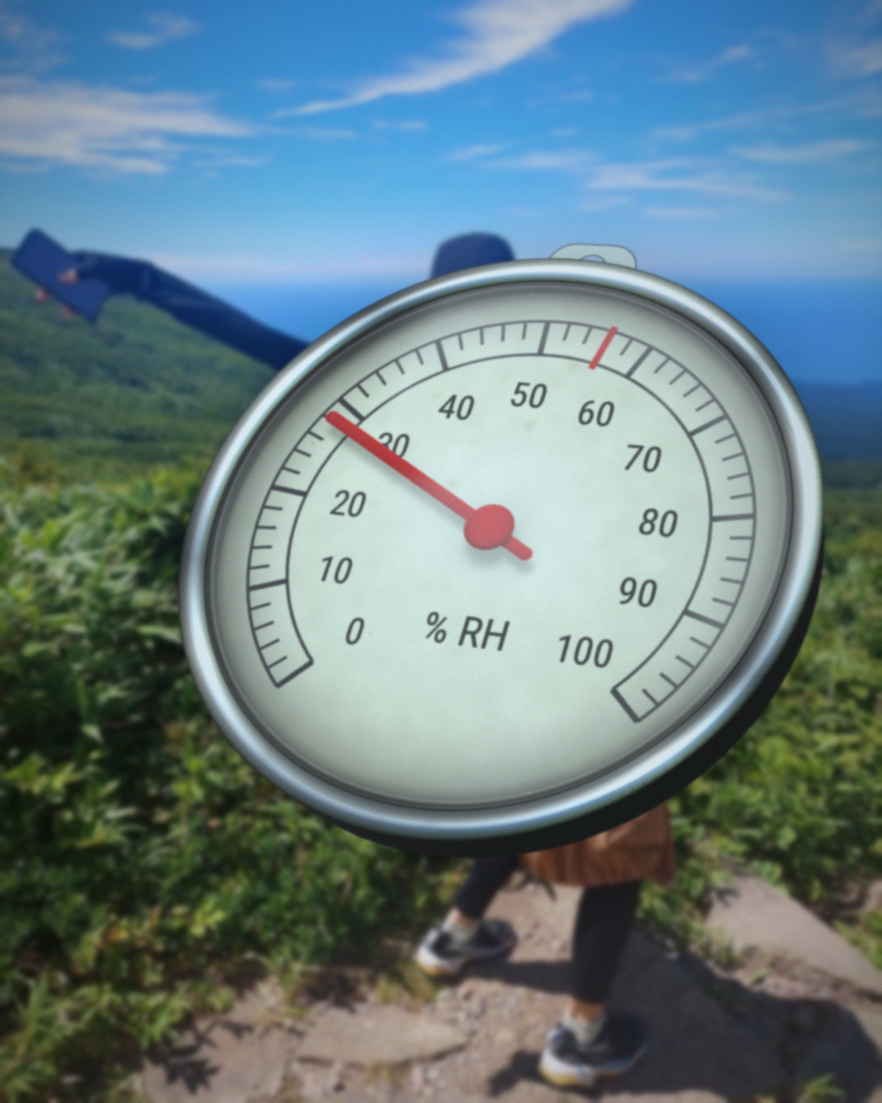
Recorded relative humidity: 28 (%)
